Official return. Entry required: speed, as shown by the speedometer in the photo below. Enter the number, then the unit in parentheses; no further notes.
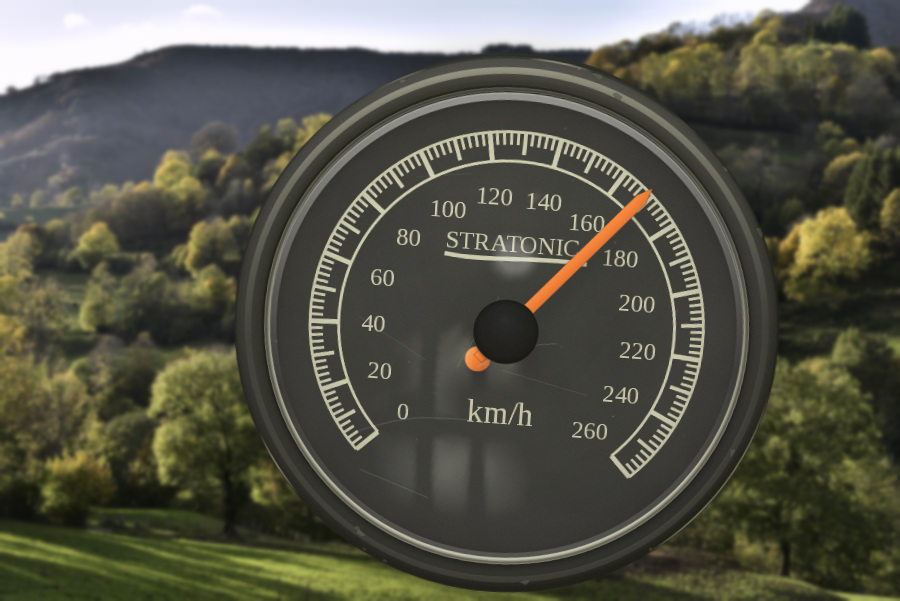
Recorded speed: 168 (km/h)
